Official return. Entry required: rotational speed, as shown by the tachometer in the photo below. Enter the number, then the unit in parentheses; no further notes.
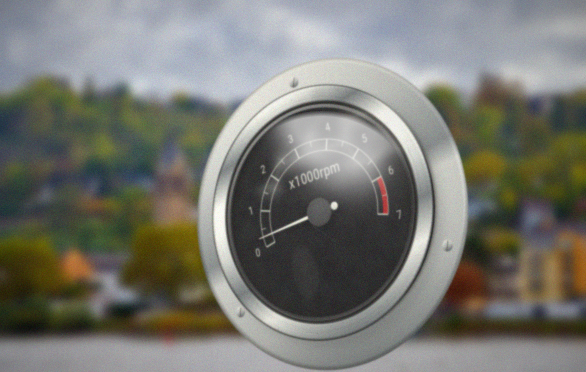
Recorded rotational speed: 250 (rpm)
